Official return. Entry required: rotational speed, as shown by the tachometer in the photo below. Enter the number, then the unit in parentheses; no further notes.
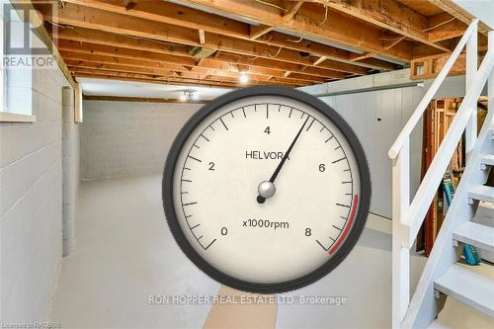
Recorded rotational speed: 4875 (rpm)
